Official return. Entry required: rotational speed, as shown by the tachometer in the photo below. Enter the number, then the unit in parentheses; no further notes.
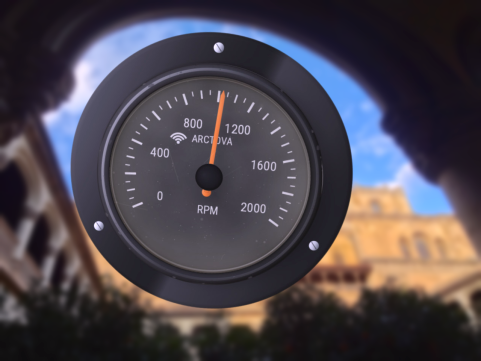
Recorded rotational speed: 1025 (rpm)
